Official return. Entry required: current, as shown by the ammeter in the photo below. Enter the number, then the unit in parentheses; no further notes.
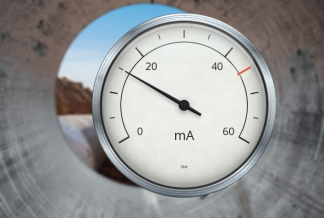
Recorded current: 15 (mA)
